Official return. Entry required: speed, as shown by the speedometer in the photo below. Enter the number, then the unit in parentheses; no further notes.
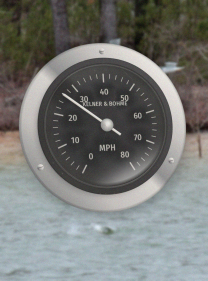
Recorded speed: 26 (mph)
